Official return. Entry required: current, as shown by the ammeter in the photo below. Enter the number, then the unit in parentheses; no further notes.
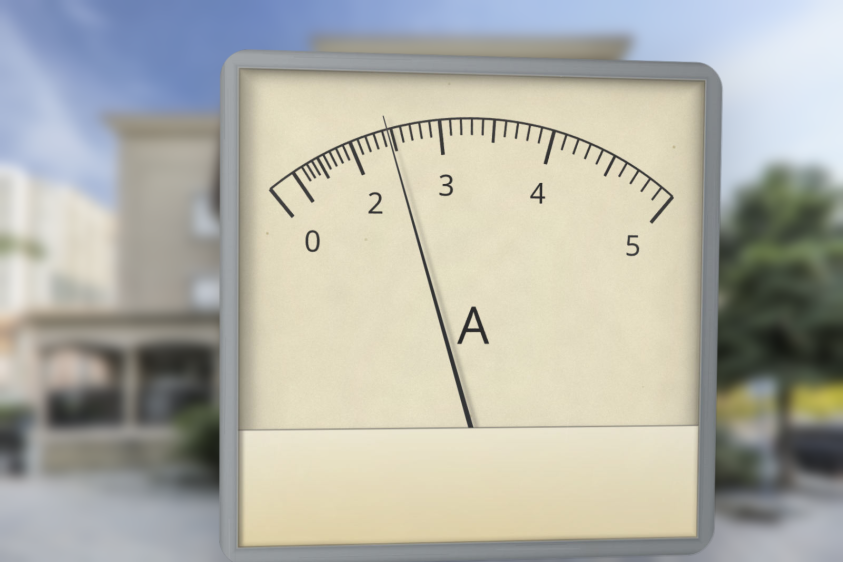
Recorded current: 2.45 (A)
